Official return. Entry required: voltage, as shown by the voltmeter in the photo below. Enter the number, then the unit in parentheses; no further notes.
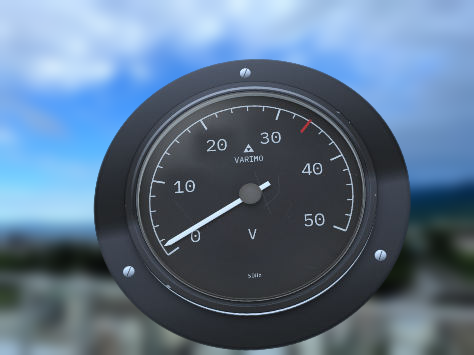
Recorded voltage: 1 (V)
